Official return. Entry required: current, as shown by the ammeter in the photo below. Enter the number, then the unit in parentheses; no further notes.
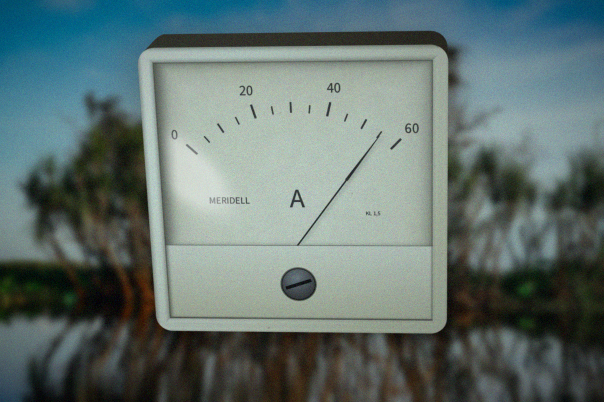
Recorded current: 55 (A)
